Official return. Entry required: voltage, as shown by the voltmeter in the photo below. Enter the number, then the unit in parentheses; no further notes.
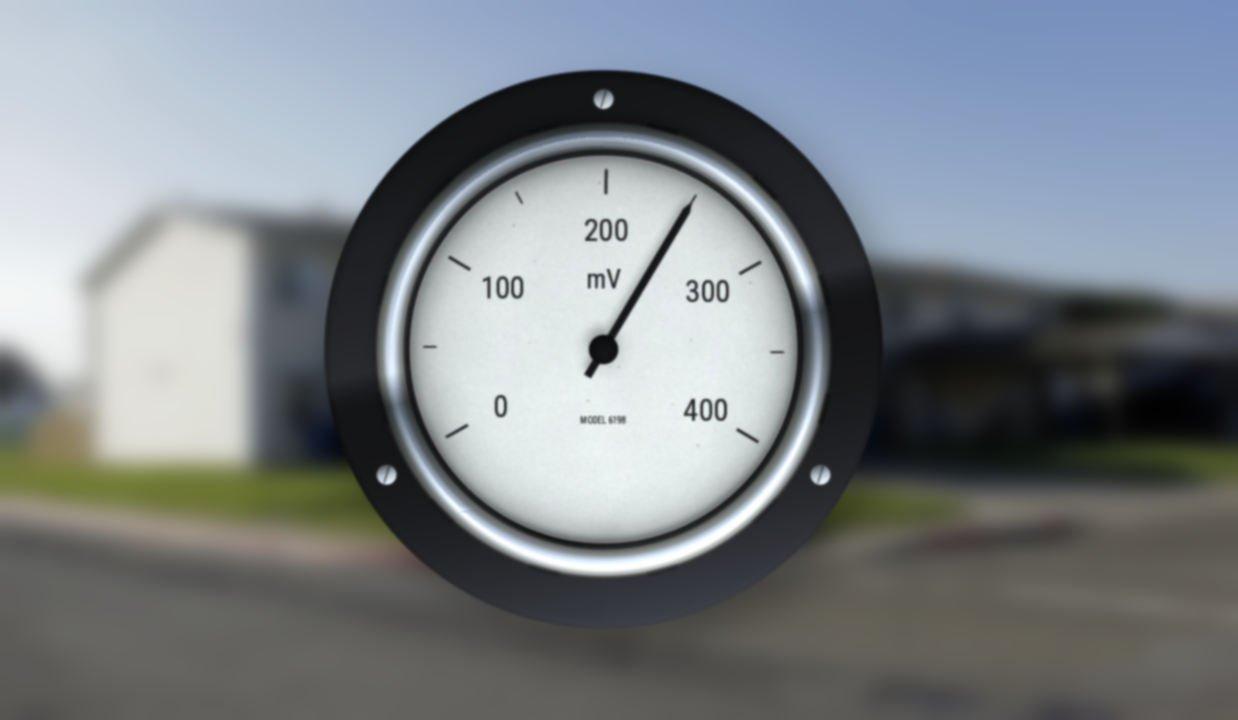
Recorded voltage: 250 (mV)
